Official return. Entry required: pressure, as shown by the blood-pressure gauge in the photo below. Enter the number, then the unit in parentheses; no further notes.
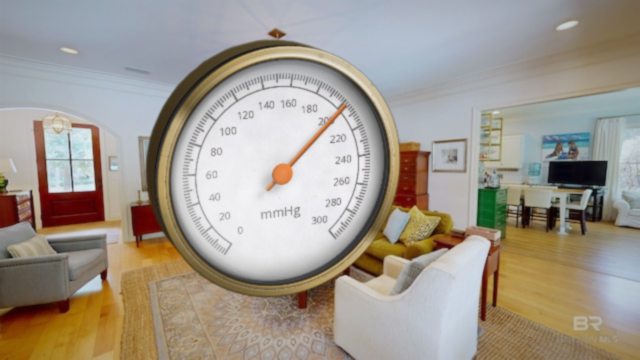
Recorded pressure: 200 (mmHg)
